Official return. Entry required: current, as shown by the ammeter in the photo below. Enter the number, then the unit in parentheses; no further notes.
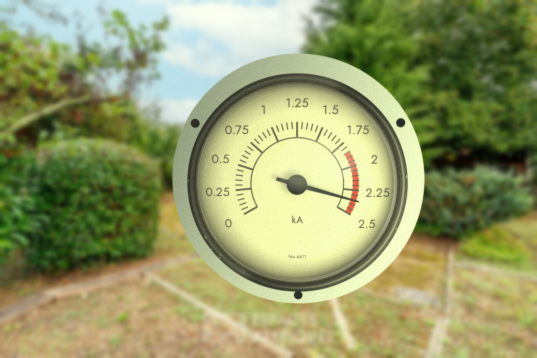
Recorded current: 2.35 (kA)
